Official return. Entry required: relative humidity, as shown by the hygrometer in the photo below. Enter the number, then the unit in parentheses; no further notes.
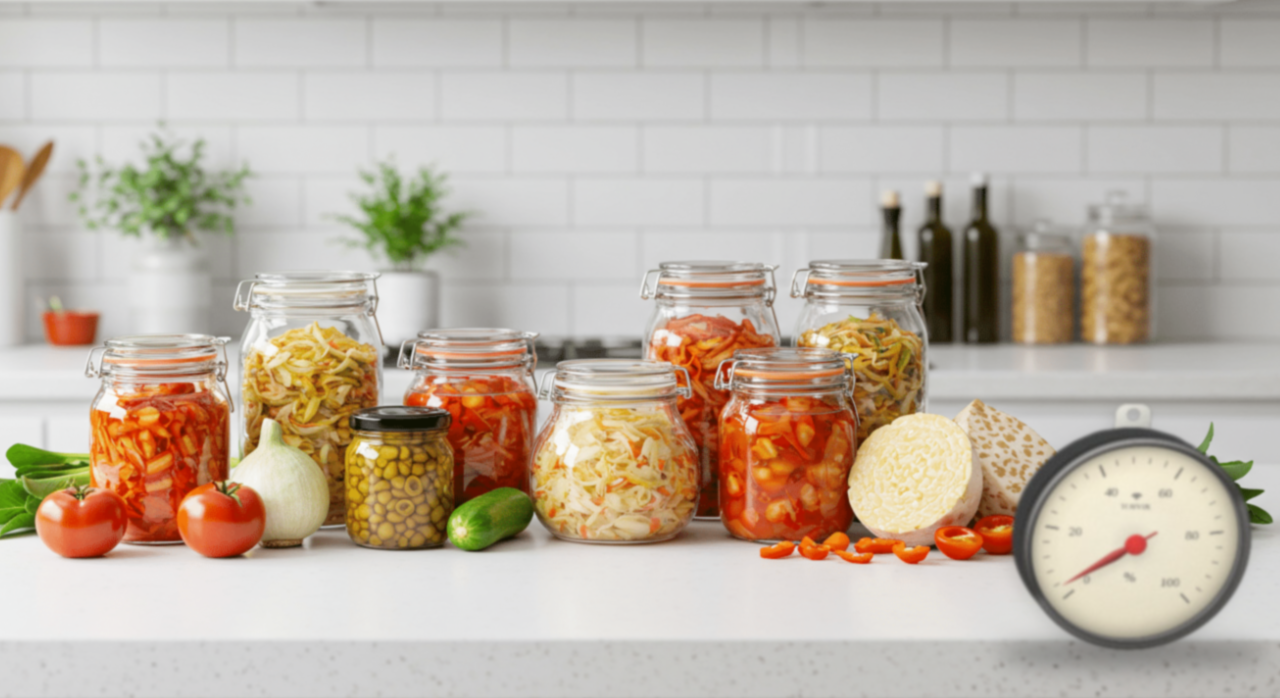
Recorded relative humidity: 4 (%)
